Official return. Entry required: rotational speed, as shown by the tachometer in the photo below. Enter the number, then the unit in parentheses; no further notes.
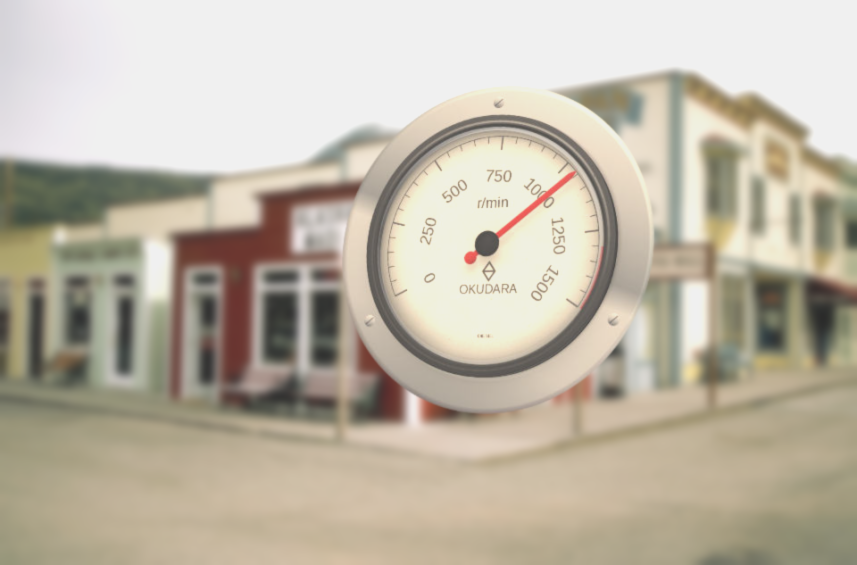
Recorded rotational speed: 1050 (rpm)
